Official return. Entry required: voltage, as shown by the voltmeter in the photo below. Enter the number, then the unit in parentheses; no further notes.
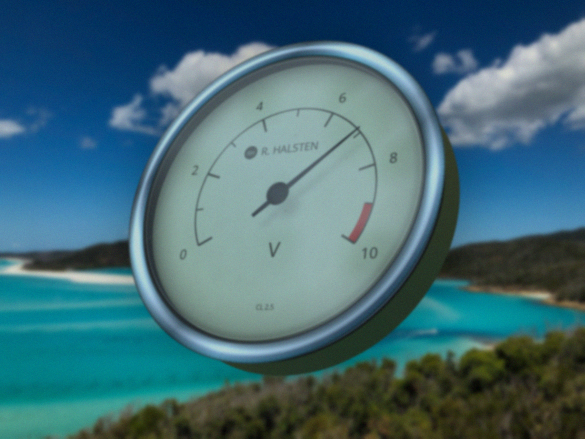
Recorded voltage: 7 (V)
